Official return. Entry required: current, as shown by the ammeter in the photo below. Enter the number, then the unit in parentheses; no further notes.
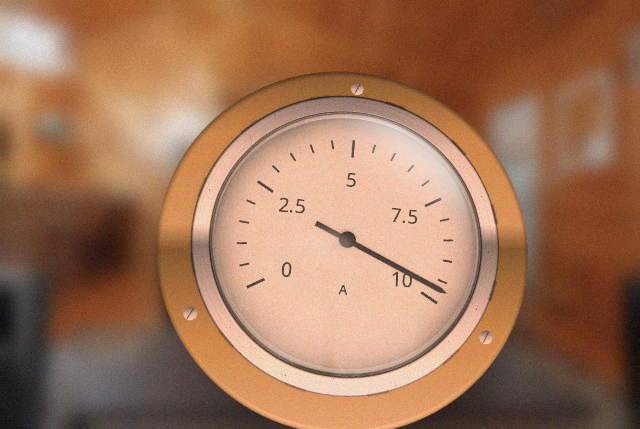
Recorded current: 9.75 (A)
